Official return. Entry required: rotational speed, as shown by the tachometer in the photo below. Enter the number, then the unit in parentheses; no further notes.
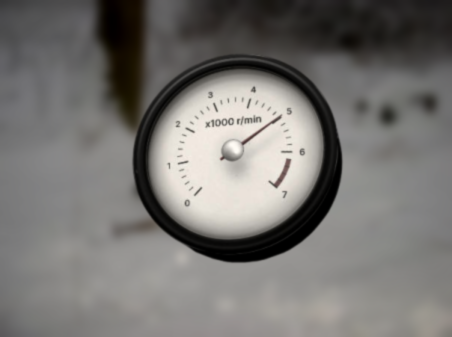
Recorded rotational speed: 5000 (rpm)
